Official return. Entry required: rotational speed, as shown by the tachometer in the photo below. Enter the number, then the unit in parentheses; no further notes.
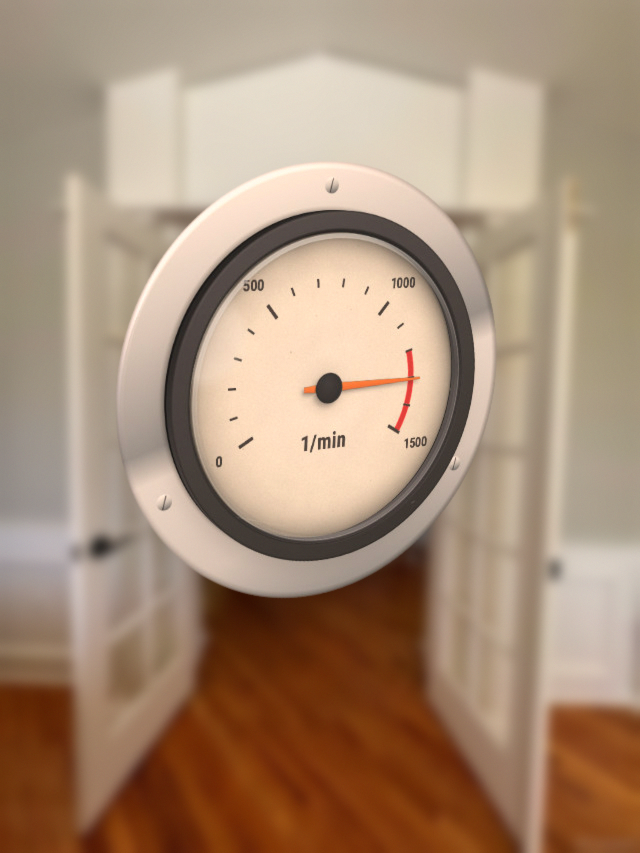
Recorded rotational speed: 1300 (rpm)
